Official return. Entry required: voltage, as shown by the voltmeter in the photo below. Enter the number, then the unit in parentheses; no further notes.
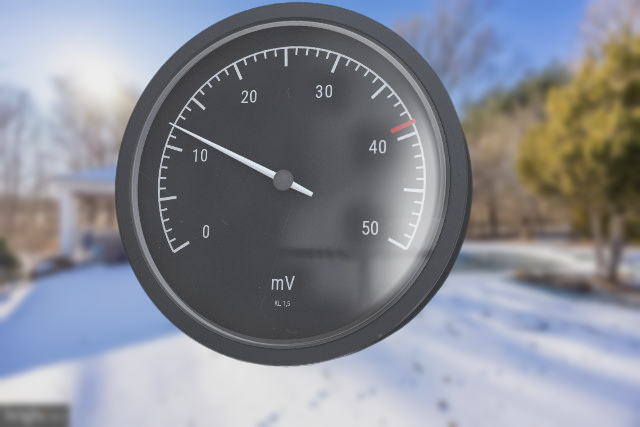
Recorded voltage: 12 (mV)
